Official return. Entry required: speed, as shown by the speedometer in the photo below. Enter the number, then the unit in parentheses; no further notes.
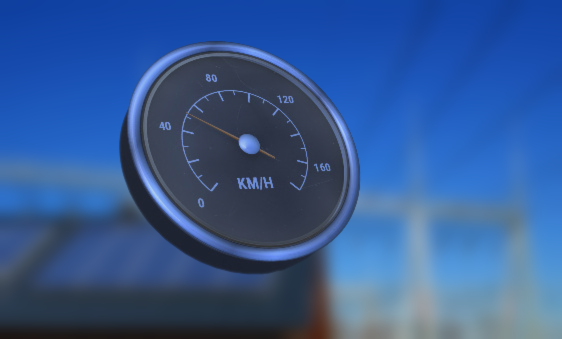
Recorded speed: 50 (km/h)
